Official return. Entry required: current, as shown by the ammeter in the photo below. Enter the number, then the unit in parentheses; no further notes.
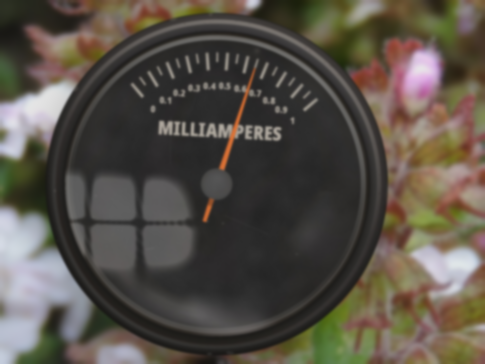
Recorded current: 0.65 (mA)
